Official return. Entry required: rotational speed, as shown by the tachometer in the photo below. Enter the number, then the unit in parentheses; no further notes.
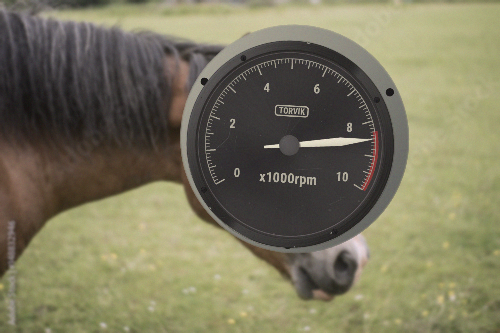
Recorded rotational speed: 8500 (rpm)
